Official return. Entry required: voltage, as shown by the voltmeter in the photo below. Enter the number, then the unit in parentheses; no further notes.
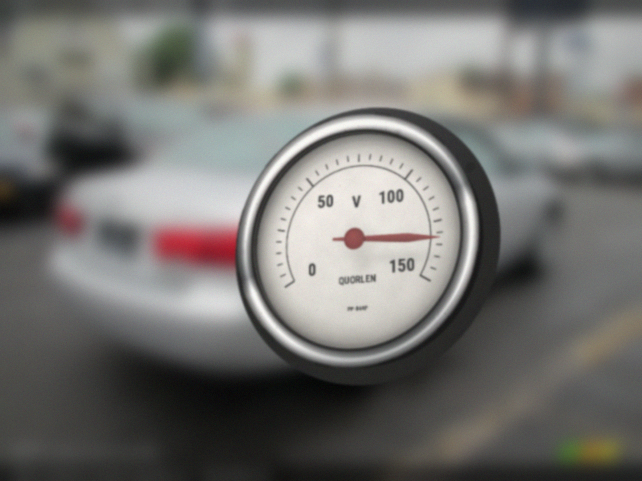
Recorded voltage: 132.5 (V)
